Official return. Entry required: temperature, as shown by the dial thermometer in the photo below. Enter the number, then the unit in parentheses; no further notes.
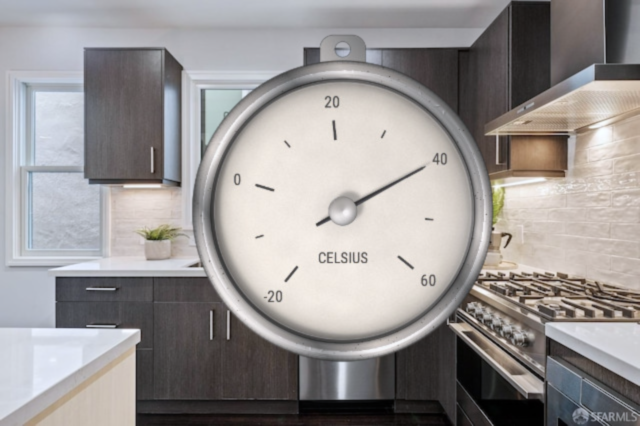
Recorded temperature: 40 (°C)
